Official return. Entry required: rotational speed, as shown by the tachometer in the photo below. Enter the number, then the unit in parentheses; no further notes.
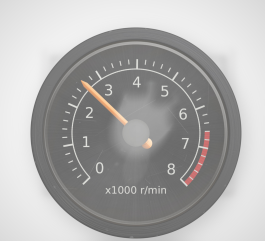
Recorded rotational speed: 2600 (rpm)
